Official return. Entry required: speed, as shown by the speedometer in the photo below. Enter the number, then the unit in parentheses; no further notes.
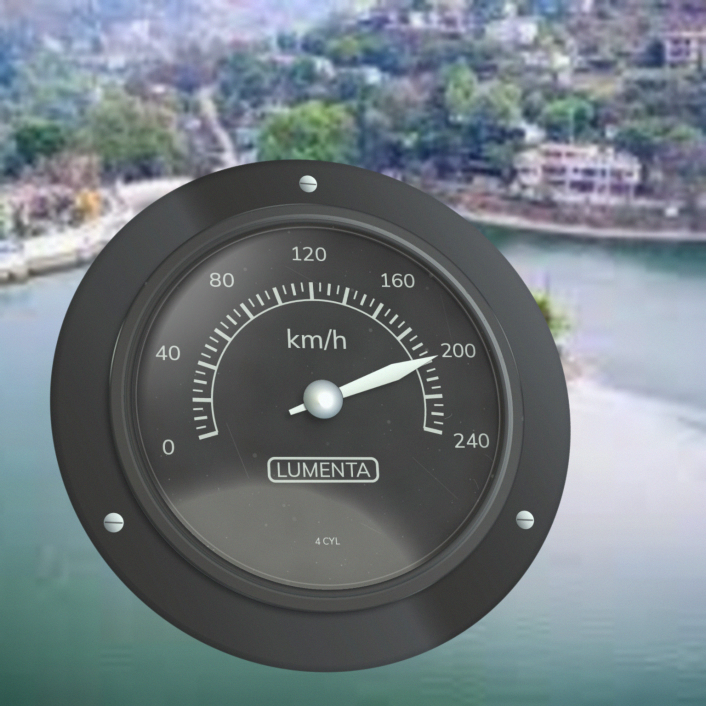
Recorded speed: 200 (km/h)
